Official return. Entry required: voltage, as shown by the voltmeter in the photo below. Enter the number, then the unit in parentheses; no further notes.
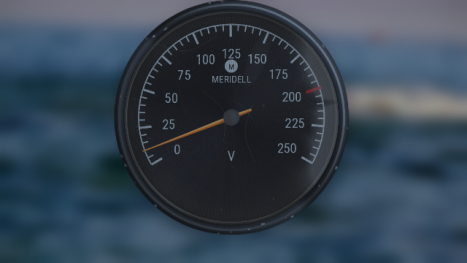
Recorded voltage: 10 (V)
